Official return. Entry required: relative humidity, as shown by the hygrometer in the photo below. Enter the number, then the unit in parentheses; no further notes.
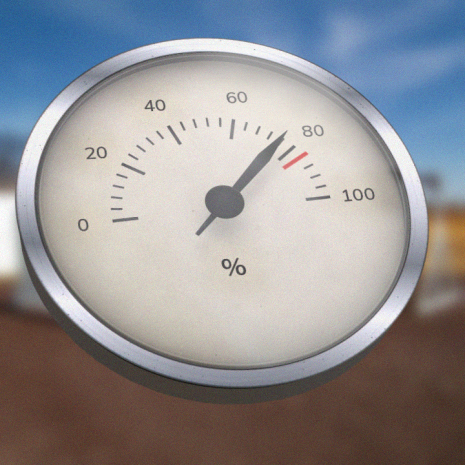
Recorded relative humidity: 76 (%)
